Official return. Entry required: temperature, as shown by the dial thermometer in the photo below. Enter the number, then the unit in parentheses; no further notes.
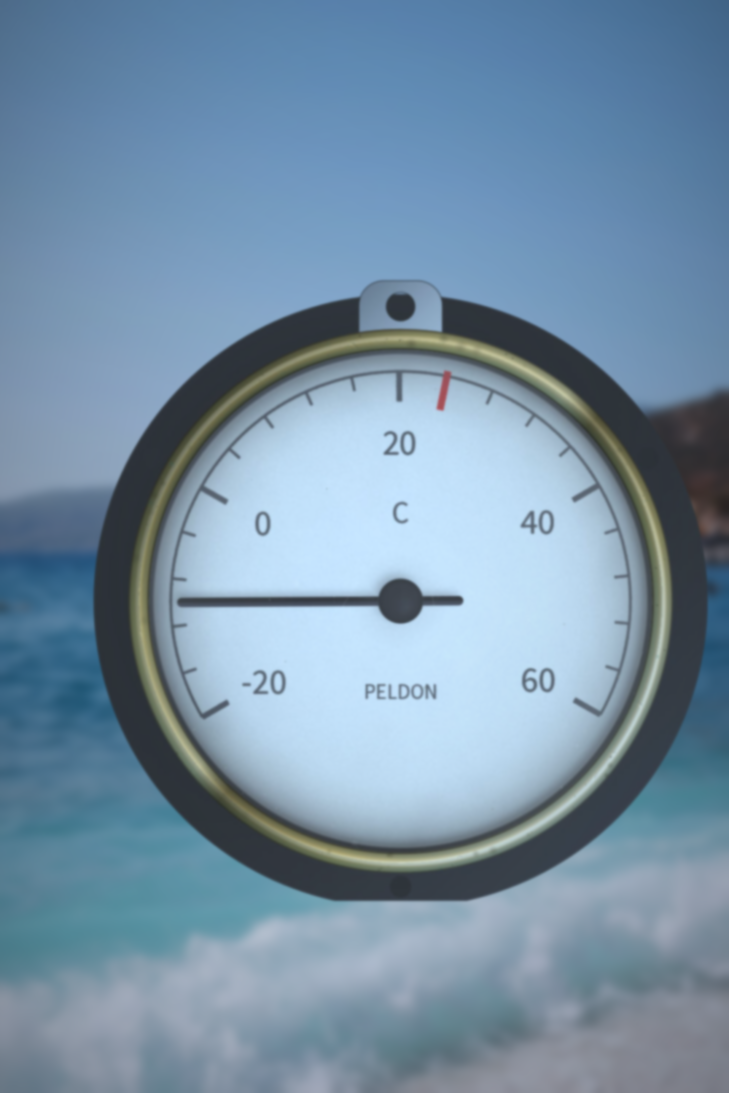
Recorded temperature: -10 (°C)
